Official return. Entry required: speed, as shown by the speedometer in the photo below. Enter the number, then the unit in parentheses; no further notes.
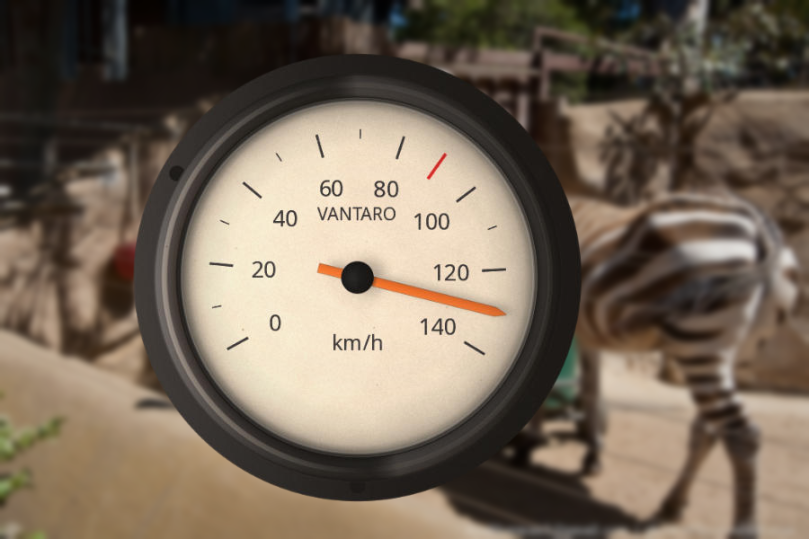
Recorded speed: 130 (km/h)
